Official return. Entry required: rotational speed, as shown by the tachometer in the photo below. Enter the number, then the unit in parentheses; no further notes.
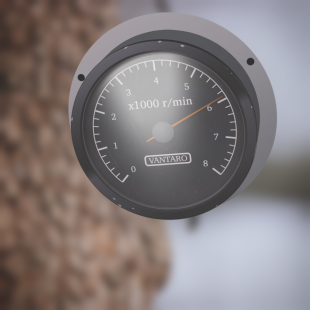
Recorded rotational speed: 5900 (rpm)
